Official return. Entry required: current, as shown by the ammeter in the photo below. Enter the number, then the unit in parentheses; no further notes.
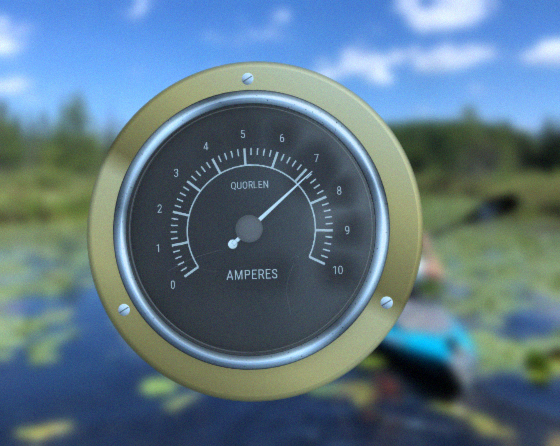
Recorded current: 7.2 (A)
